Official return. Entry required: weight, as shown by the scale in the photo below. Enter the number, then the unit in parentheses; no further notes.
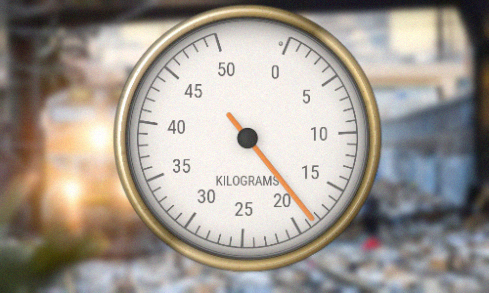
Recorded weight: 18.5 (kg)
